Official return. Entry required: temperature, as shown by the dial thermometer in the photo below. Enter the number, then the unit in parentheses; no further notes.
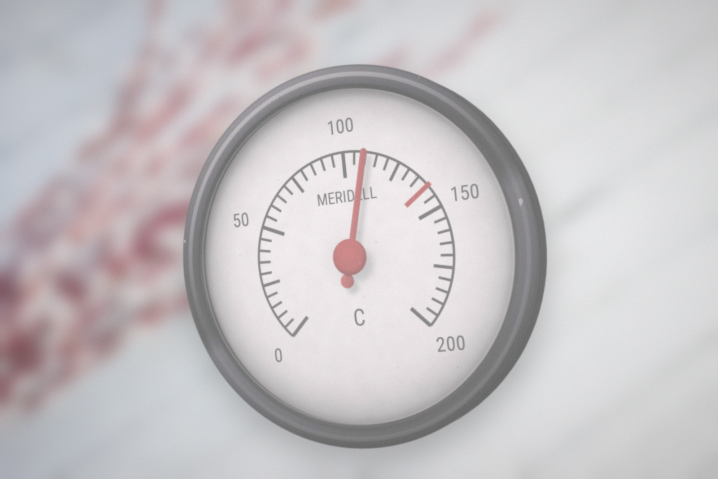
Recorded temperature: 110 (°C)
